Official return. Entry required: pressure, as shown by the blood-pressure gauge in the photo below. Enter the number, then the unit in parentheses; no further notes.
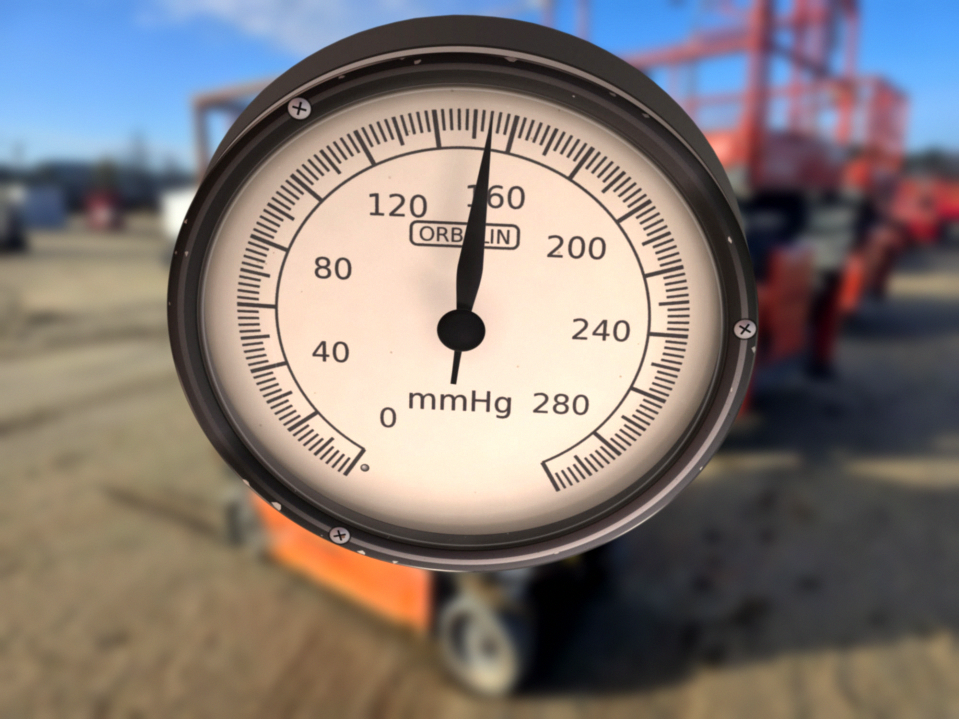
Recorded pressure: 154 (mmHg)
